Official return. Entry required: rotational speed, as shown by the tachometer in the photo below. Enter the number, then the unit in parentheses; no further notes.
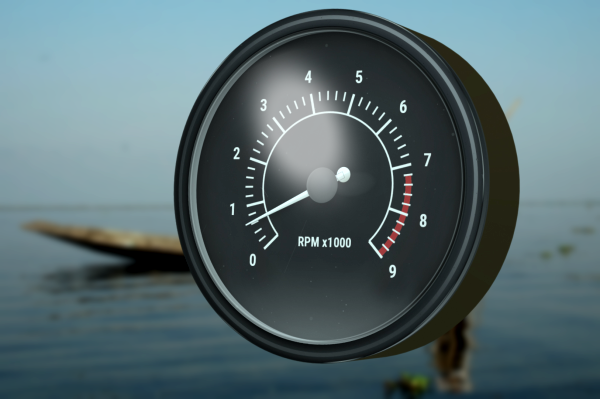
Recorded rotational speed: 600 (rpm)
